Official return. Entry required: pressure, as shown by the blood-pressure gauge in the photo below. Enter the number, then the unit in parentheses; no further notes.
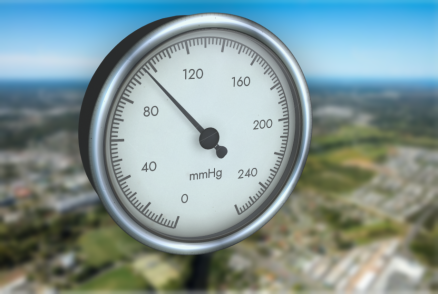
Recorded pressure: 96 (mmHg)
